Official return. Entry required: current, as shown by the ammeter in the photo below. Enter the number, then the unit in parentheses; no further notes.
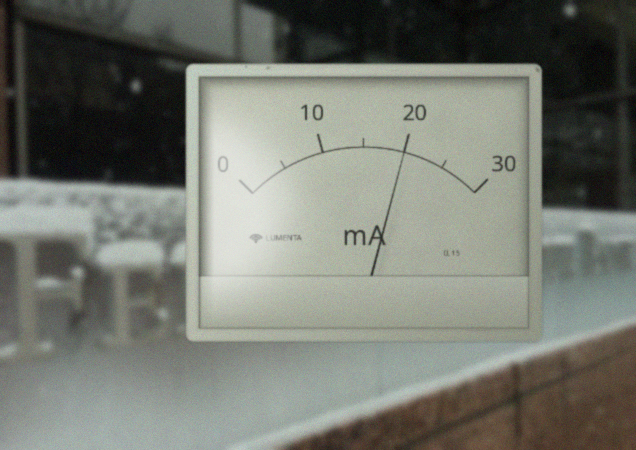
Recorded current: 20 (mA)
